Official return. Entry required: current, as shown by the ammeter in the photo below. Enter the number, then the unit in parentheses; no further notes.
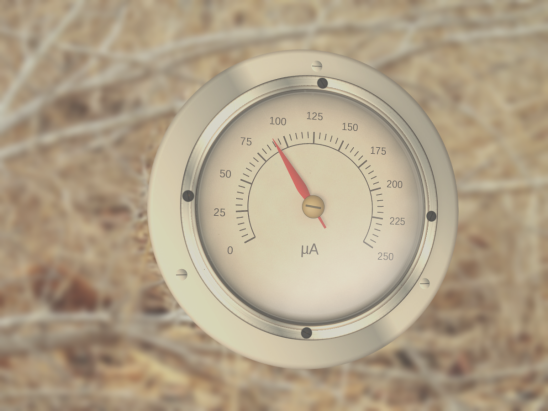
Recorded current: 90 (µA)
